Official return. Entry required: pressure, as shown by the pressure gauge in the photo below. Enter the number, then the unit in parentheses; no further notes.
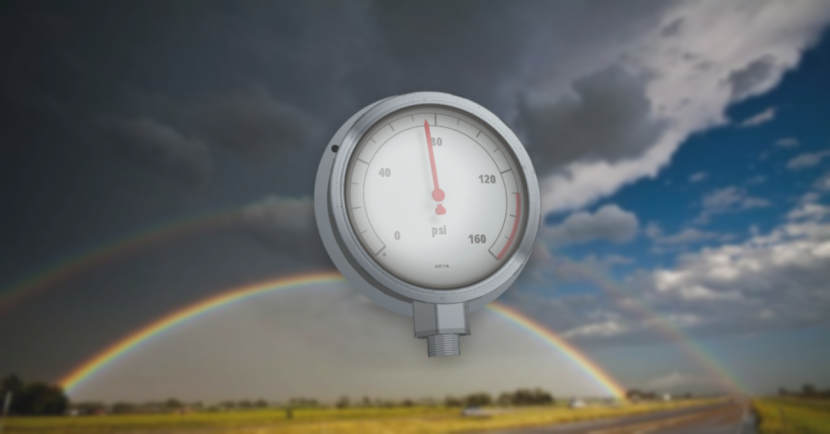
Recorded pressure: 75 (psi)
